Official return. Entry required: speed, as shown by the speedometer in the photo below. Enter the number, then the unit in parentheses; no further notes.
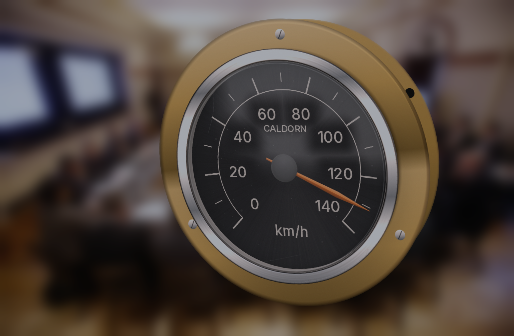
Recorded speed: 130 (km/h)
